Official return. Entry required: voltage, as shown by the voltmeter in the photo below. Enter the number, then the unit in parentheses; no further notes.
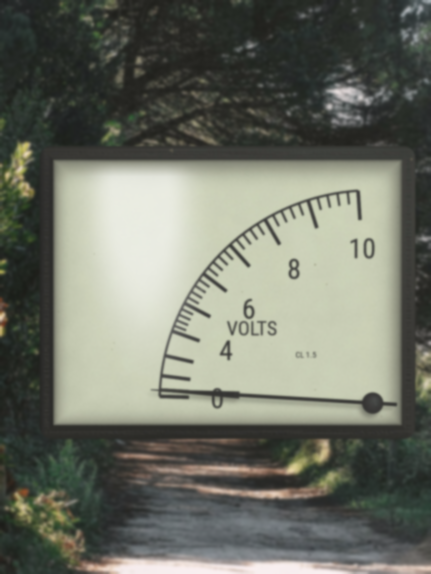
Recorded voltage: 1 (V)
